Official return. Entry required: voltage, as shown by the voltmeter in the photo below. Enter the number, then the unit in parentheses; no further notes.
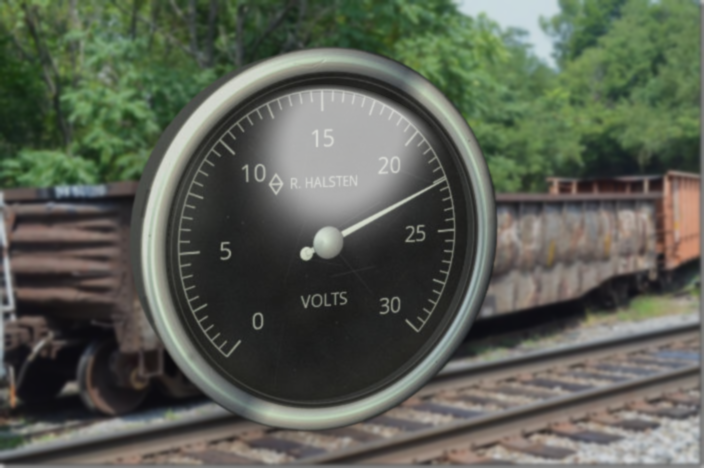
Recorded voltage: 22.5 (V)
